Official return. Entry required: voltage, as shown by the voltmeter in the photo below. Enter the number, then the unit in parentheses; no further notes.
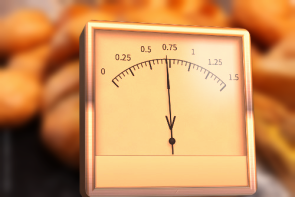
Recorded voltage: 0.7 (V)
